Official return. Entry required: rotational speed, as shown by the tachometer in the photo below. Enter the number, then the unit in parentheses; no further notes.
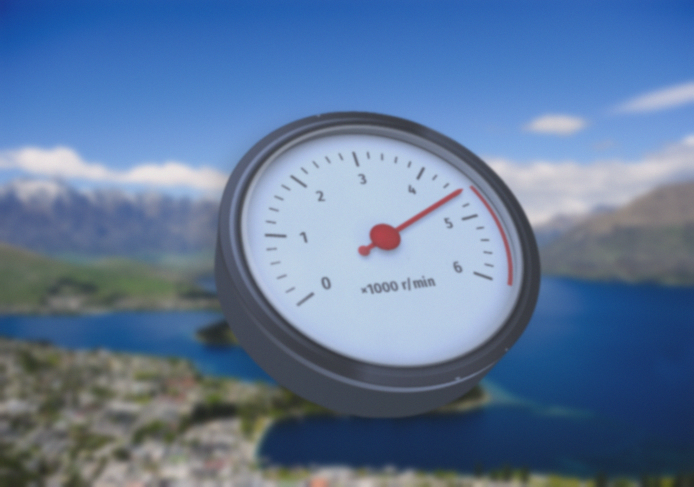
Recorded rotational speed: 4600 (rpm)
